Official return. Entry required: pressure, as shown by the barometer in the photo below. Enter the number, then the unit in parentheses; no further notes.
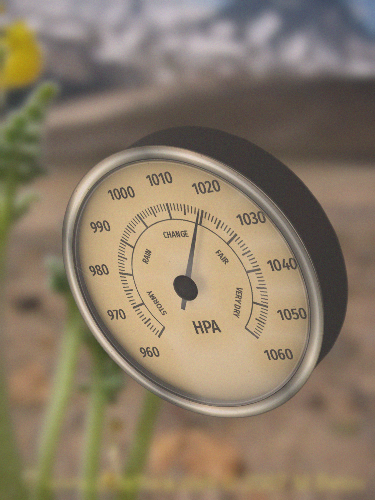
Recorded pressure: 1020 (hPa)
